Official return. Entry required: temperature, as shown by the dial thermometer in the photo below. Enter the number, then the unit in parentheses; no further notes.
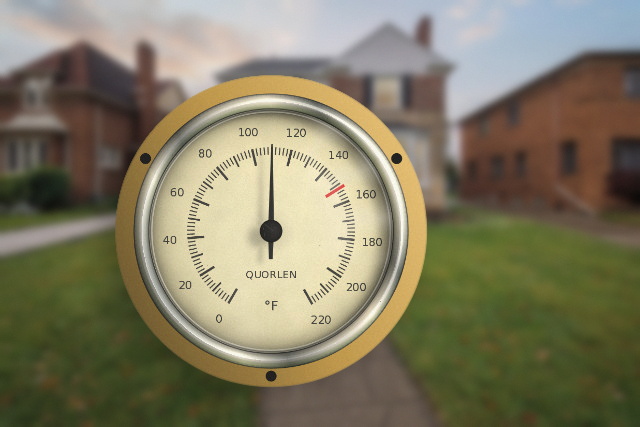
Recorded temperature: 110 (°F)
